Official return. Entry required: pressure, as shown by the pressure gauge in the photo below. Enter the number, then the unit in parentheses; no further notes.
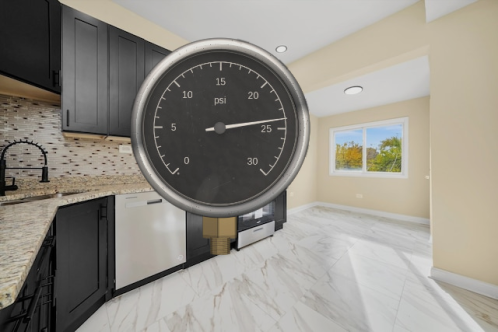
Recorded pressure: 24 (psi)
